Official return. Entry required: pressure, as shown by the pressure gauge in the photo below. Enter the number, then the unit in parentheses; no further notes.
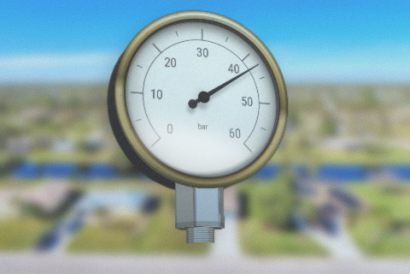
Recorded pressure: 42.5 (bar)
